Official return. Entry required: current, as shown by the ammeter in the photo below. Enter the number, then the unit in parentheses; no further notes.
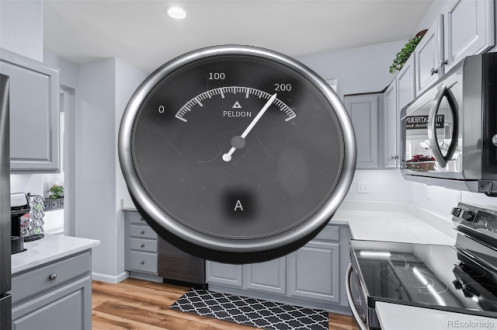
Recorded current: 200 (A)
